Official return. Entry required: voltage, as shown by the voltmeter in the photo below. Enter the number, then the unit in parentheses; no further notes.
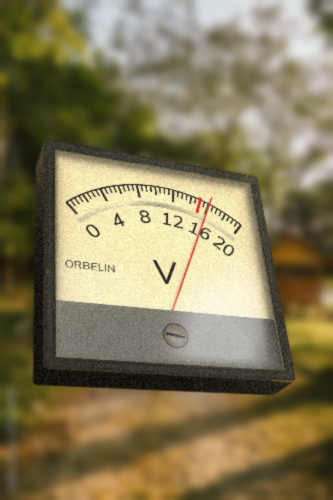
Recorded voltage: 16 (V)
